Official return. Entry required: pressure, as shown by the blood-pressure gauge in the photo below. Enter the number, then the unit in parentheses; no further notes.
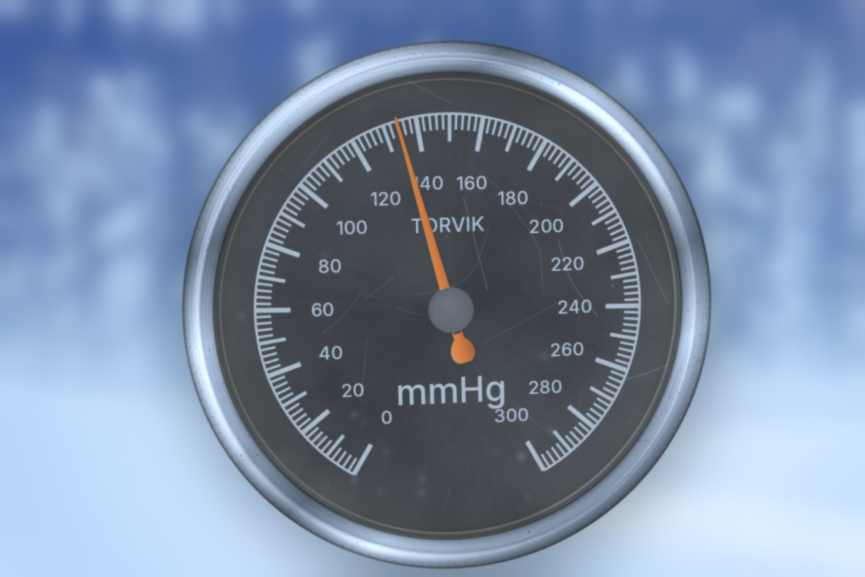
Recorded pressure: 134 (mmHg)
